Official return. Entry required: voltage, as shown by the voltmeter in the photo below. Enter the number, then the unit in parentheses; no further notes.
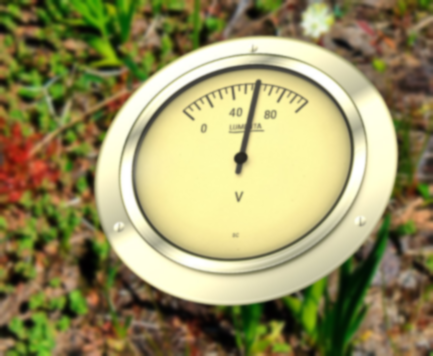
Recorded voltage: 60 (V)
